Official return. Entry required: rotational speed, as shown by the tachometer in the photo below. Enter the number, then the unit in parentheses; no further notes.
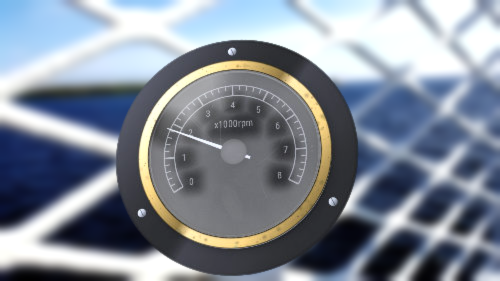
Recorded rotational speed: 1800 (rpm)
